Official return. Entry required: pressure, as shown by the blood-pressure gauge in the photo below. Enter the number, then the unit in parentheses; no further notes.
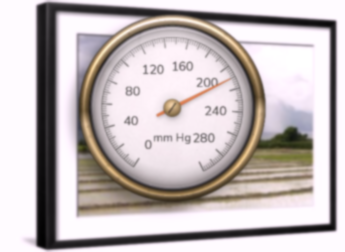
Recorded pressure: 210 (mmHg)
